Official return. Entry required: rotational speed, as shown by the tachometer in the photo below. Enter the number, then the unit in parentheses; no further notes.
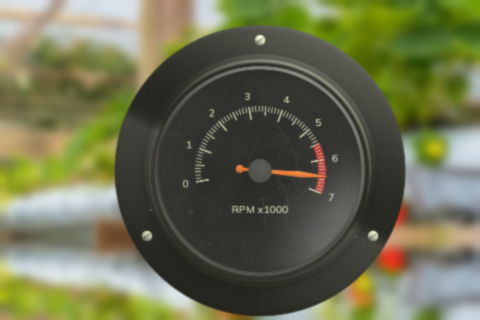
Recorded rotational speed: 6500 (rpm)
